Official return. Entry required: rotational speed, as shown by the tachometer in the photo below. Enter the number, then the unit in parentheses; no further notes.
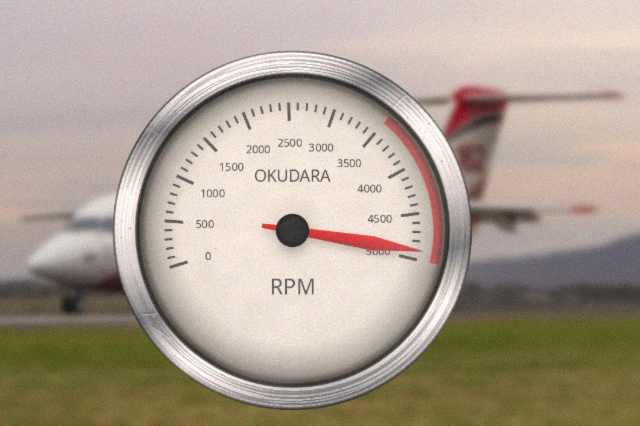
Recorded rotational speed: 4900 (rpm)
